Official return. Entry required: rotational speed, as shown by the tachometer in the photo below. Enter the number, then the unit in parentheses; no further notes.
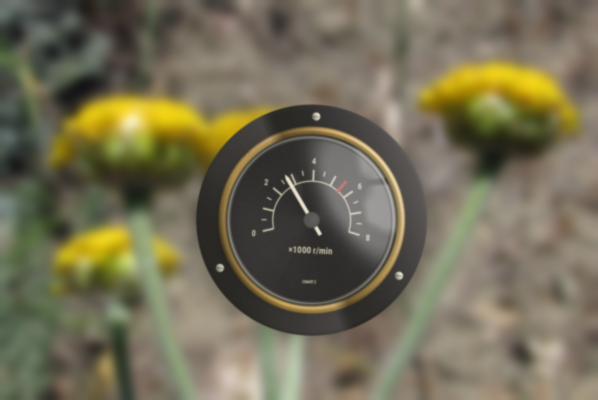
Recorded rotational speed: 2750 (rpm)
